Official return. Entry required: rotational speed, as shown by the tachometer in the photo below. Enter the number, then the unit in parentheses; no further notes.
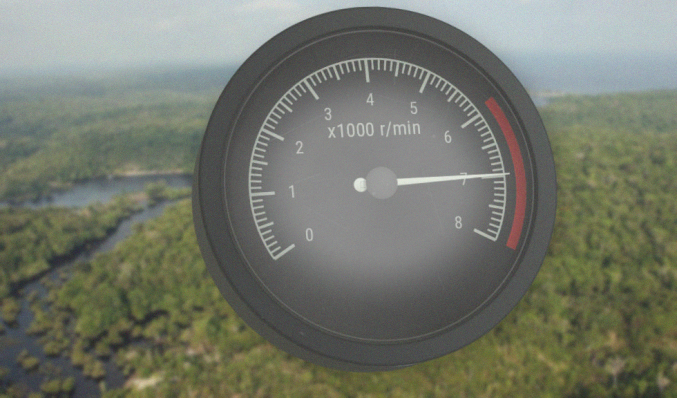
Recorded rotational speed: 7000 (rpm)
